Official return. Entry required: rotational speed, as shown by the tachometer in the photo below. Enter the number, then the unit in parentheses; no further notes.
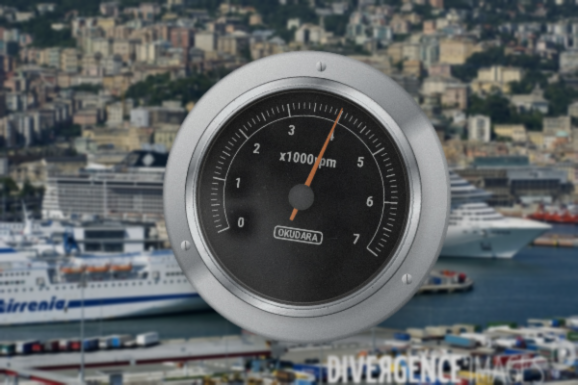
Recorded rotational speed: 4000 (rpm)
